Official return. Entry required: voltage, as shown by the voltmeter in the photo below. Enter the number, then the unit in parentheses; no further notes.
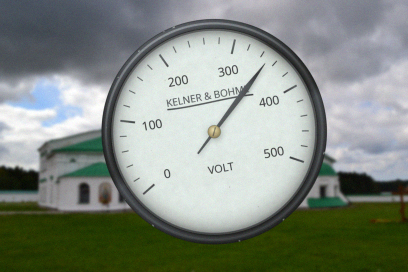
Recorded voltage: 350 (V)
